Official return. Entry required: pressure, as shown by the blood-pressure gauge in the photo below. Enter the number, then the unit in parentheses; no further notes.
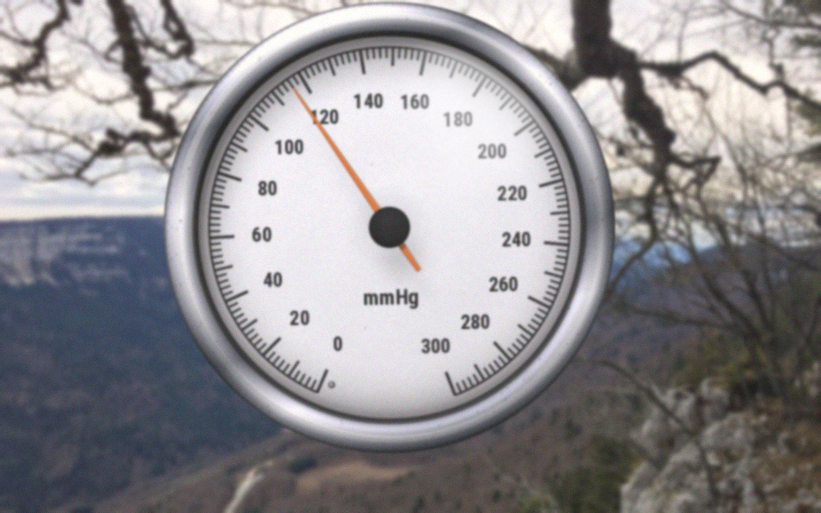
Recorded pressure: 116 (mmHg)
